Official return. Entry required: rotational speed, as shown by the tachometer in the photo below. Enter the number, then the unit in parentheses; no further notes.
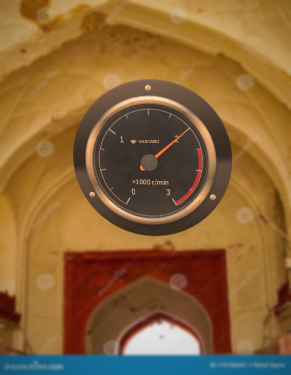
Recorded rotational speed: 2000 (rpm)
